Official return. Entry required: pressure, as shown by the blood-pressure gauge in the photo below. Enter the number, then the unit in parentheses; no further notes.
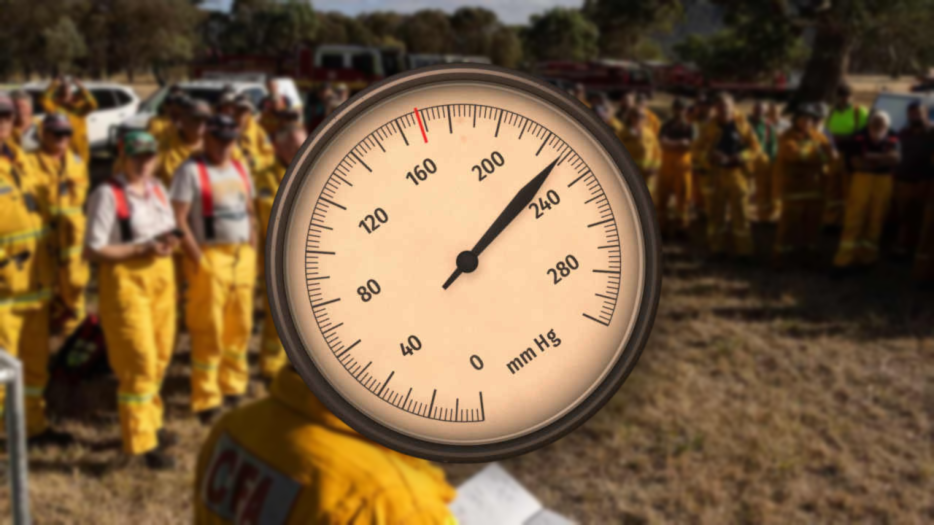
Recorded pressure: 228 (mmHg)
